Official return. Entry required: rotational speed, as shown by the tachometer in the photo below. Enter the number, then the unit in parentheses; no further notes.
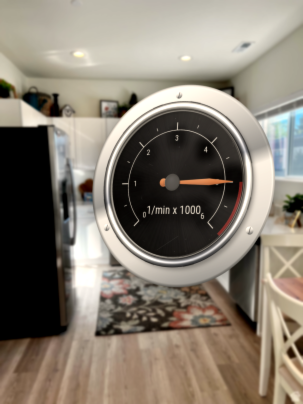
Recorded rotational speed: 5000 (rpm)
